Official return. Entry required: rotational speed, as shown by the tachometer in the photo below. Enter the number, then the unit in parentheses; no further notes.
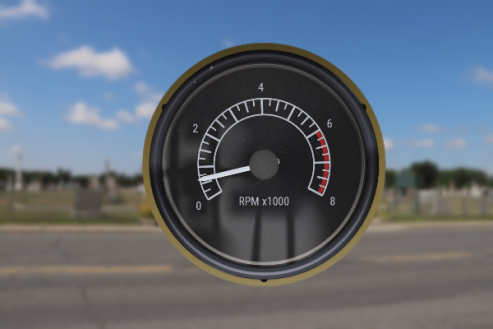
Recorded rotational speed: 625 (rpm)
